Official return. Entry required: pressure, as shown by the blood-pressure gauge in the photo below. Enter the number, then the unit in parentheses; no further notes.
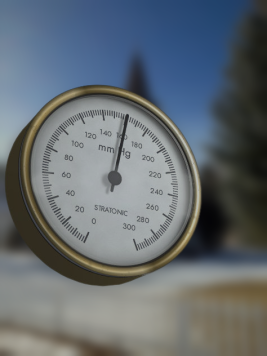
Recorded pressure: 160 (mmHg)
